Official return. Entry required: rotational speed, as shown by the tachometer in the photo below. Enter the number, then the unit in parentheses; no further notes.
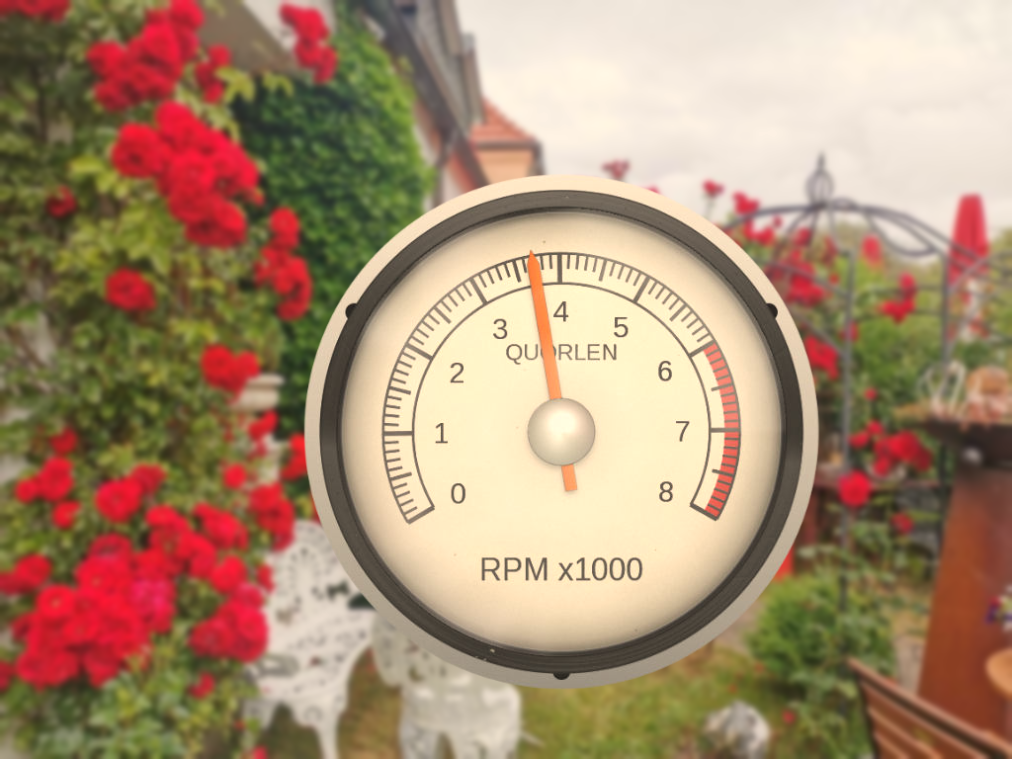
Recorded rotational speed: 3700 (rpm)
